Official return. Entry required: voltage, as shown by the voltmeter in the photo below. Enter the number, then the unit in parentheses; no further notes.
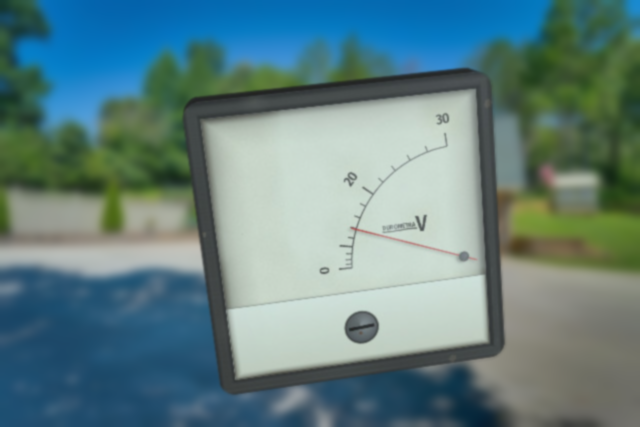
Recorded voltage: 14 (V)
